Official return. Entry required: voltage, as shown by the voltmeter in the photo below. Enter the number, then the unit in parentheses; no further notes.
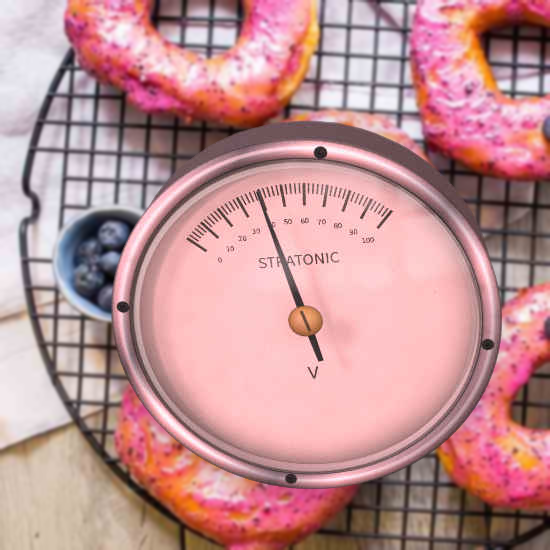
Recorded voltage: 40 (V)
